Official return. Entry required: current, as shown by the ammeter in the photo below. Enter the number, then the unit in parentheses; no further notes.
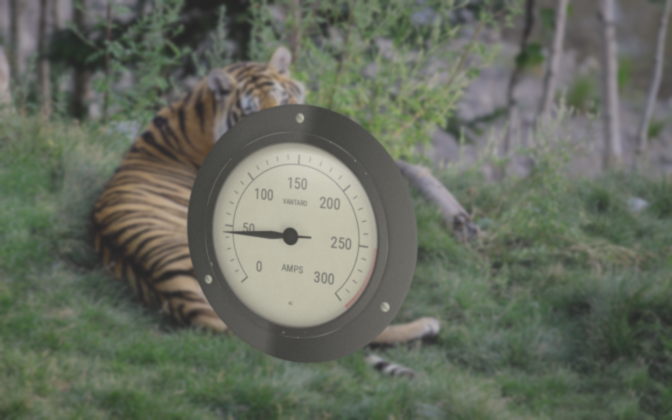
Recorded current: 45 (A)
